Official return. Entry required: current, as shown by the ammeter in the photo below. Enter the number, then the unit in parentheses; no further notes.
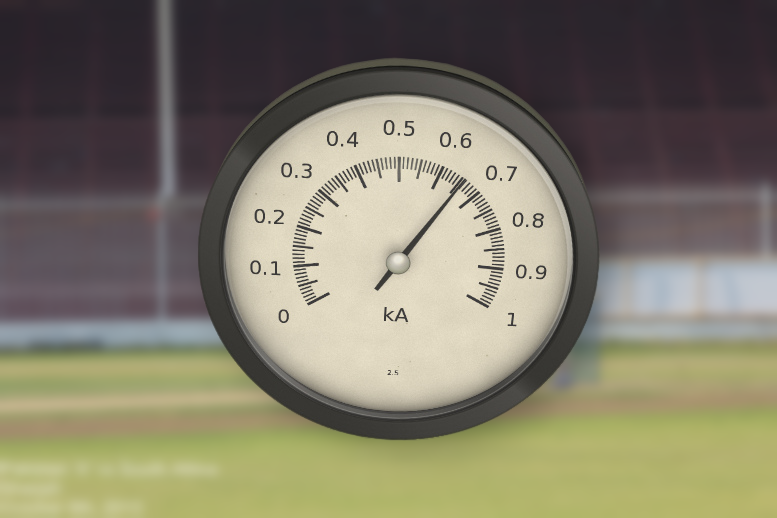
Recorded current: 0.65 (kA)
